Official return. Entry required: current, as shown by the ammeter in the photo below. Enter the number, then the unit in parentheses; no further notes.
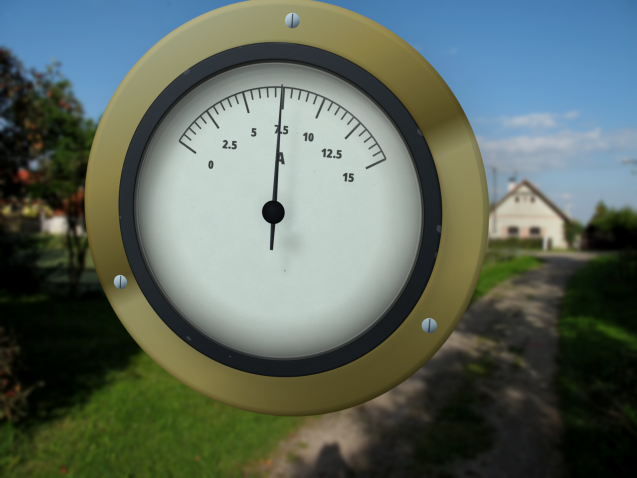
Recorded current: 7.5 (A)
